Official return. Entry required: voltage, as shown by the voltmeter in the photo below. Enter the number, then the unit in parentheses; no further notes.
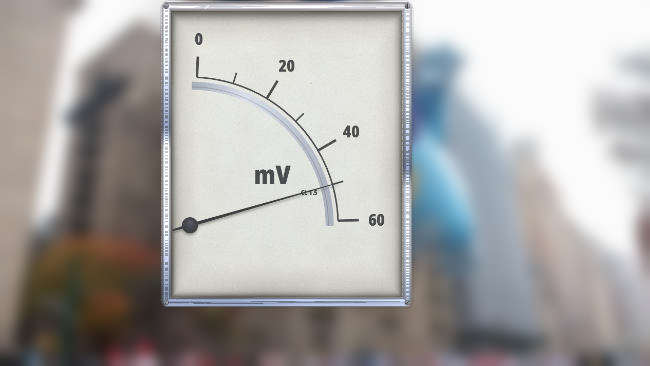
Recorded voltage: 50 (mV)
